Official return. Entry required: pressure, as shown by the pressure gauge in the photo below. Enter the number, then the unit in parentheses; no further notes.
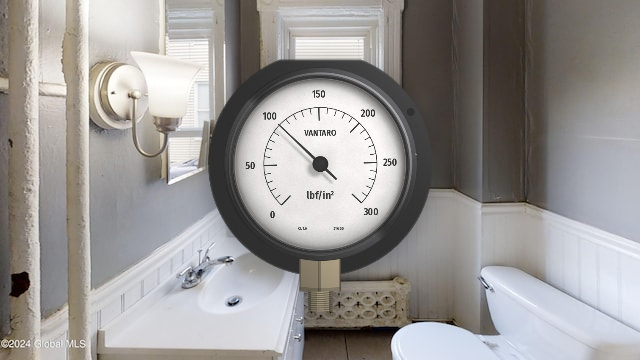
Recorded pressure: 100 (psi)
